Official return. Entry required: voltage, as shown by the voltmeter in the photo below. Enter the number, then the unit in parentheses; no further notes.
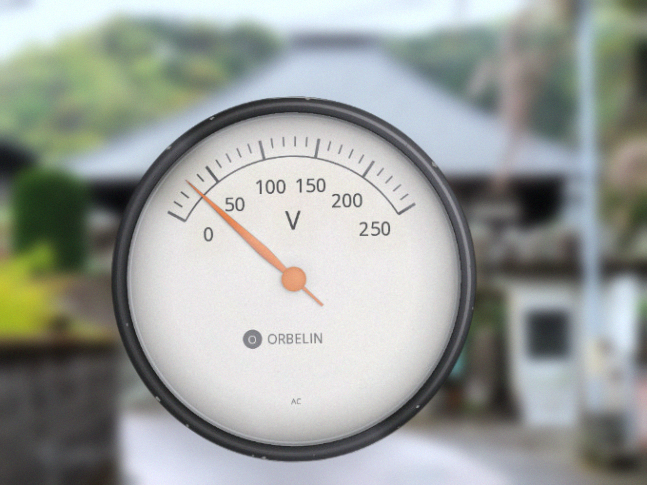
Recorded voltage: 30 (V)
